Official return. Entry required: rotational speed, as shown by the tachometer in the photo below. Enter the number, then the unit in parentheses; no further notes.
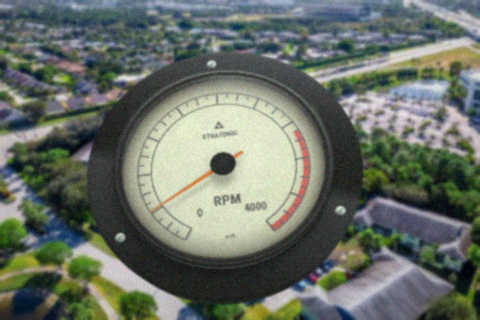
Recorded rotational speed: 400 (rpm)
